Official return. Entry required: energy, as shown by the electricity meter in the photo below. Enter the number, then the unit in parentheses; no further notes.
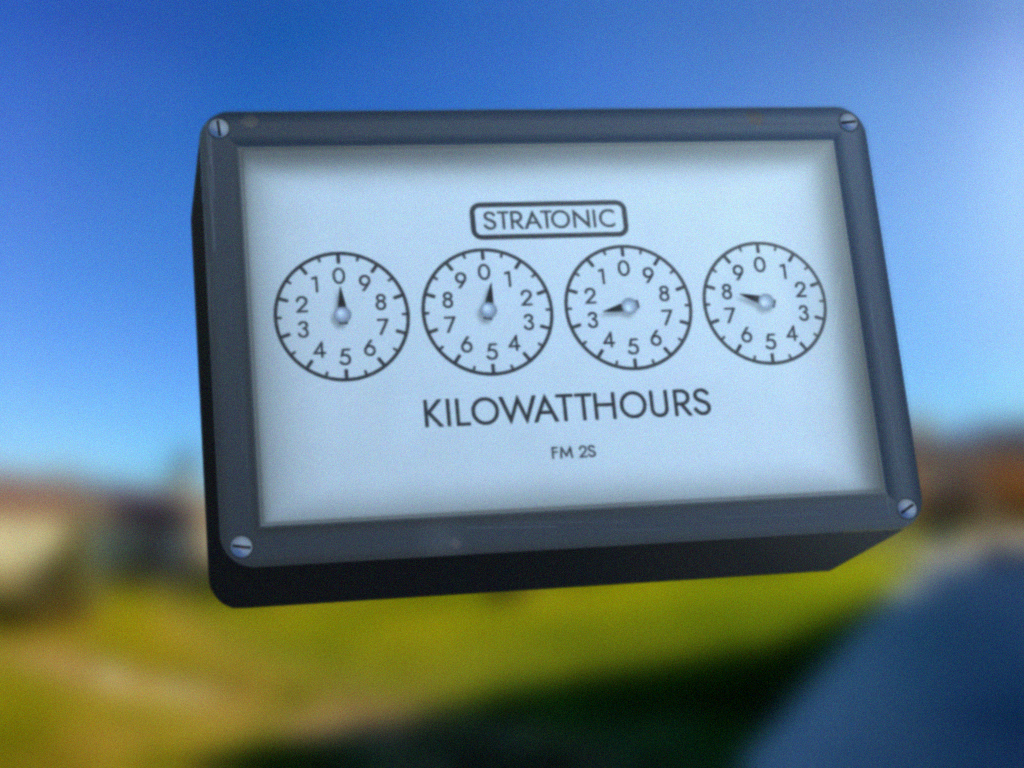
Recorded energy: 28 (kWh)
